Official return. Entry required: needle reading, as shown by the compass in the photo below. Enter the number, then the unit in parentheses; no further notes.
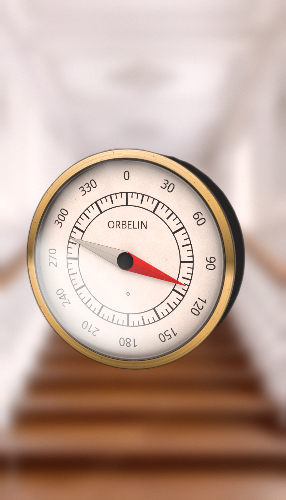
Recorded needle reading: 110 (°)
